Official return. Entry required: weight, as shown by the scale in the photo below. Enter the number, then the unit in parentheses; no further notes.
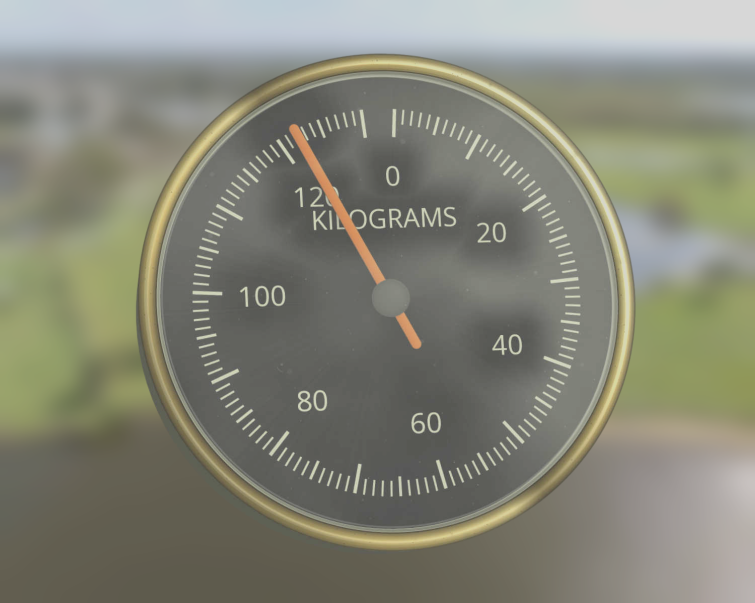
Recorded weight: 122 (kg)
